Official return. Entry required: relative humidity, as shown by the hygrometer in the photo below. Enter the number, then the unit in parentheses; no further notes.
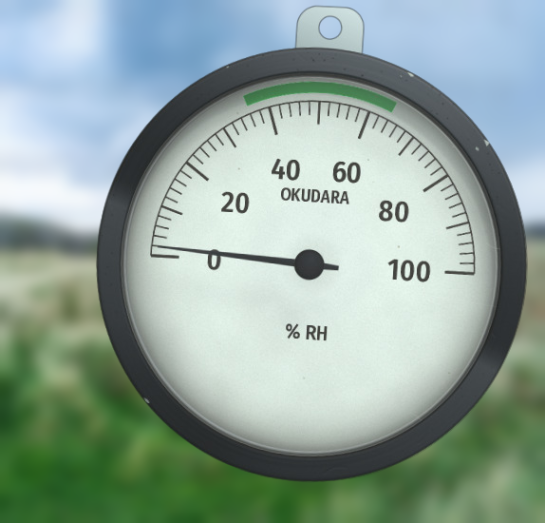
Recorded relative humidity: 2 (%)
